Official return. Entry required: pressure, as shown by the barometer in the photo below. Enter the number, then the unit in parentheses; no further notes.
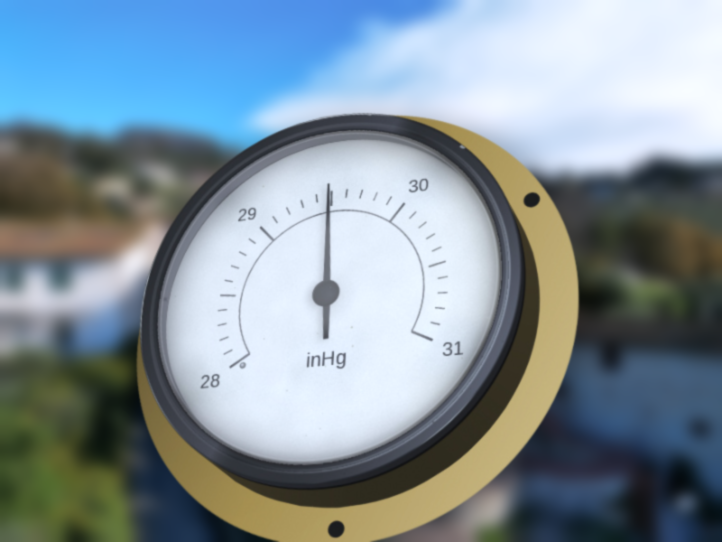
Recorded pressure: 29.5 (inHg)
